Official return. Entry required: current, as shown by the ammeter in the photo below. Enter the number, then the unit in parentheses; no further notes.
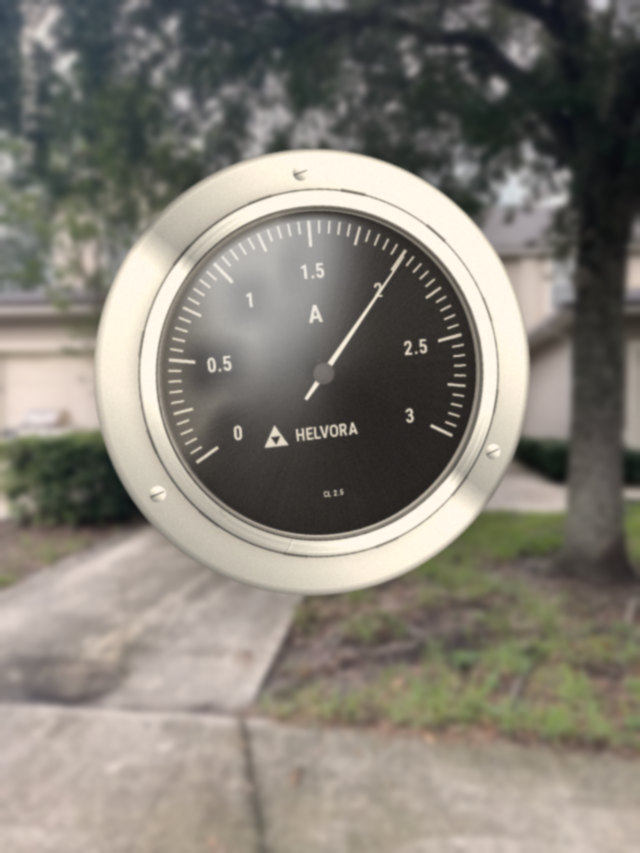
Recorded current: 2 (A)
